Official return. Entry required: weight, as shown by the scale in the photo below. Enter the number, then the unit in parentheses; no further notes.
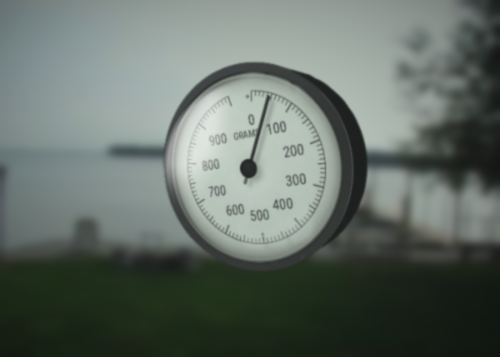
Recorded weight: 50 (g)
